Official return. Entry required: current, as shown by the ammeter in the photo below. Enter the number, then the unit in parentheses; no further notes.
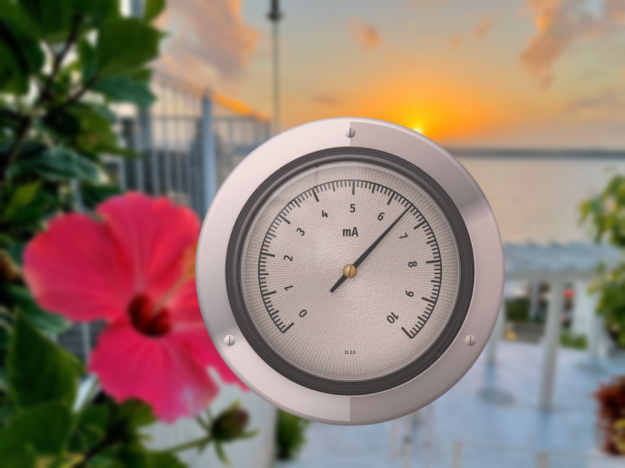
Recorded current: 6.5 (mA)
